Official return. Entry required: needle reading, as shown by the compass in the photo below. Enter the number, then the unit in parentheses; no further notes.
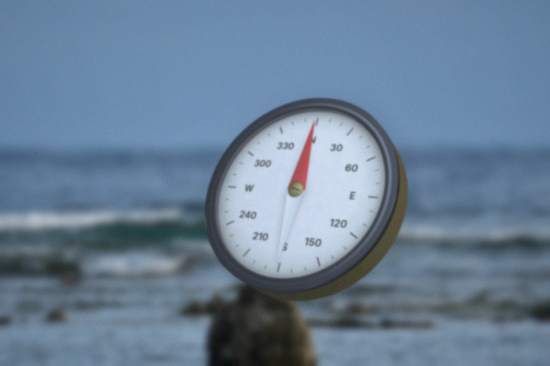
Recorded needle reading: 0 (°)
